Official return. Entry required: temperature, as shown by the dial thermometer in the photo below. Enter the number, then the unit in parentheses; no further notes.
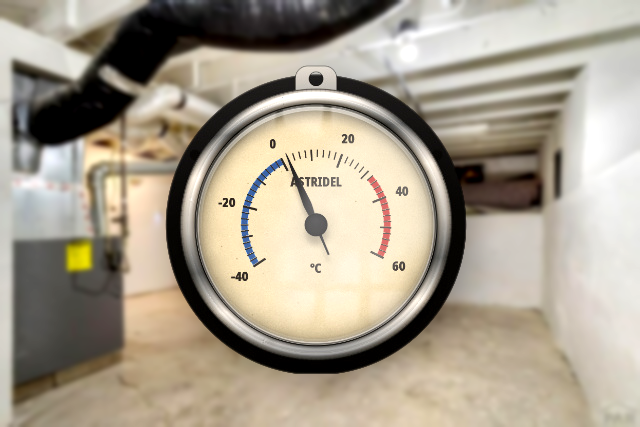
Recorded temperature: 2 (°C)
